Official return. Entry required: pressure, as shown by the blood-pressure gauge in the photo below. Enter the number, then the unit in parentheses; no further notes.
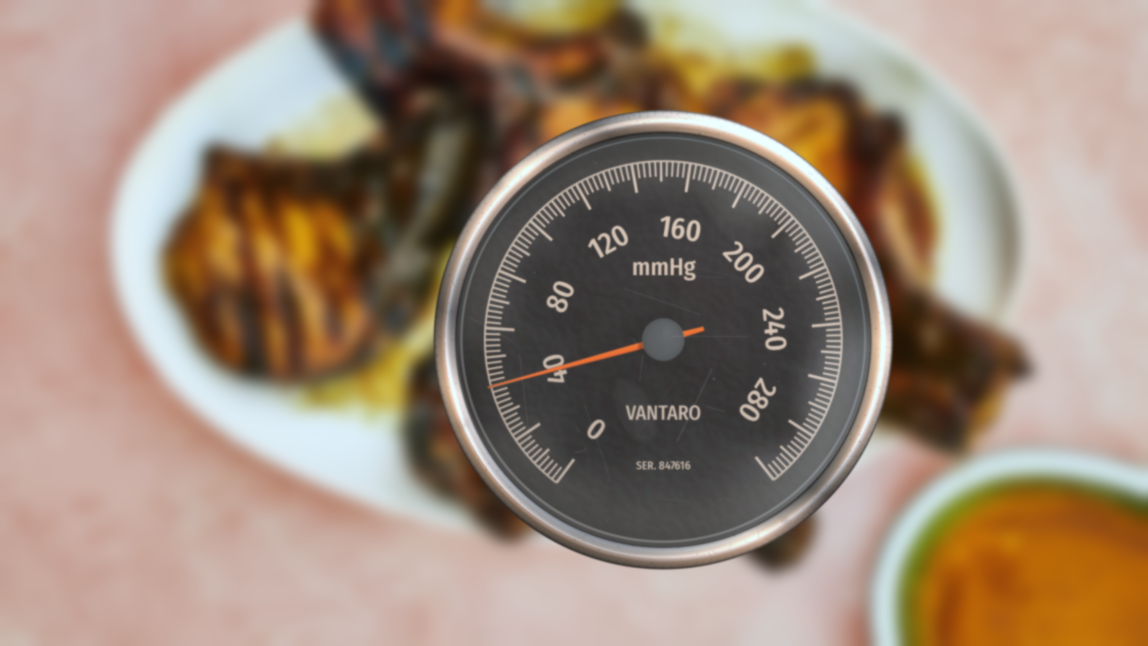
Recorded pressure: 40 (mmHg)
